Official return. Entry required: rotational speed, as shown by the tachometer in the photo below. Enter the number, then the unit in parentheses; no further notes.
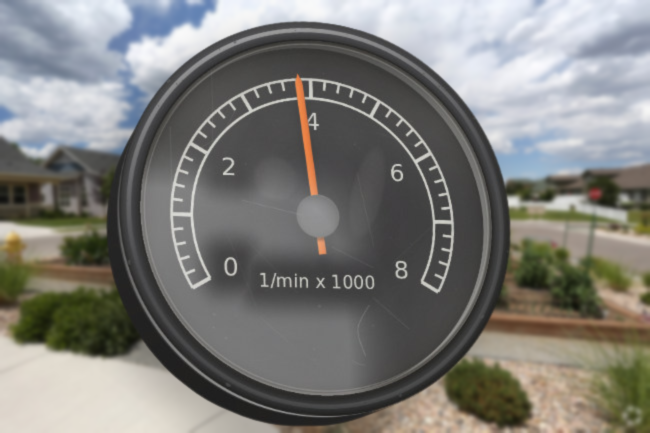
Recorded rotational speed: 3800 (rpm)
